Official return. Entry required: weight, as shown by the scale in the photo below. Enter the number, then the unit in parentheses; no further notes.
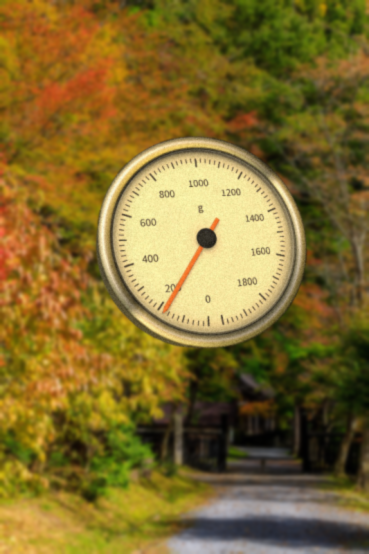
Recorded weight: 180 (g)
